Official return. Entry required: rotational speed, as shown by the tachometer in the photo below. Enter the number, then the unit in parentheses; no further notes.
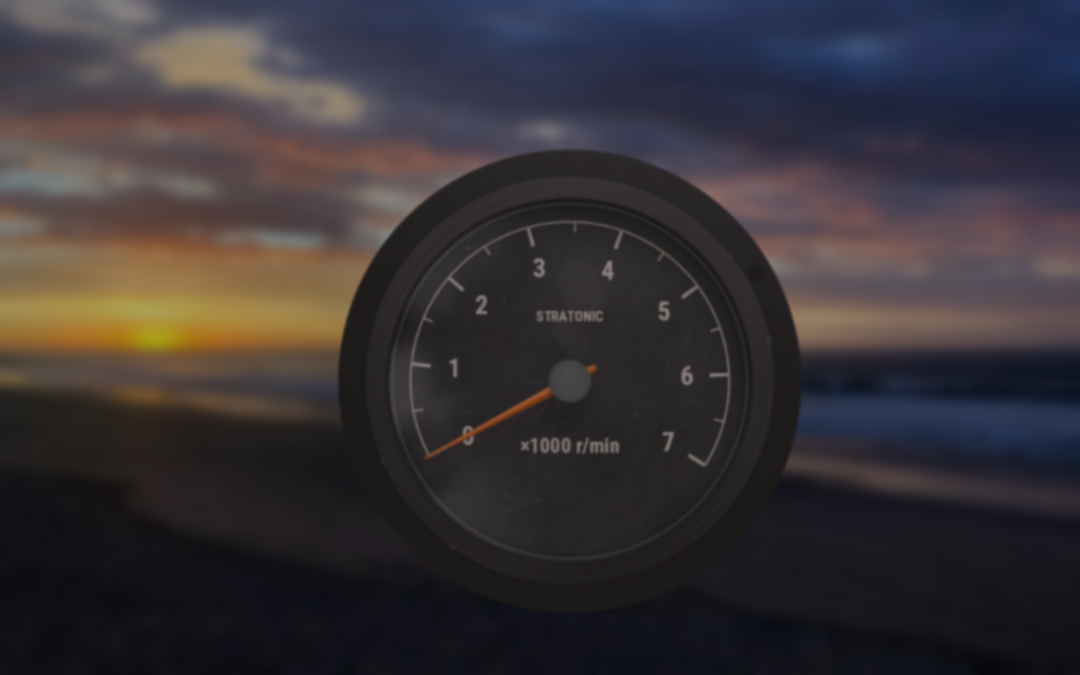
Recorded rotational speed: 0 (rpm)
